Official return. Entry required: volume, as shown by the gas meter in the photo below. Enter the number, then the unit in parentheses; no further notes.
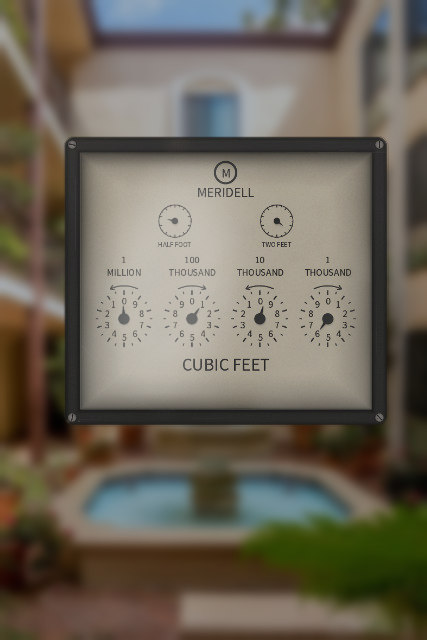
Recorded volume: 9600 (ft³)
